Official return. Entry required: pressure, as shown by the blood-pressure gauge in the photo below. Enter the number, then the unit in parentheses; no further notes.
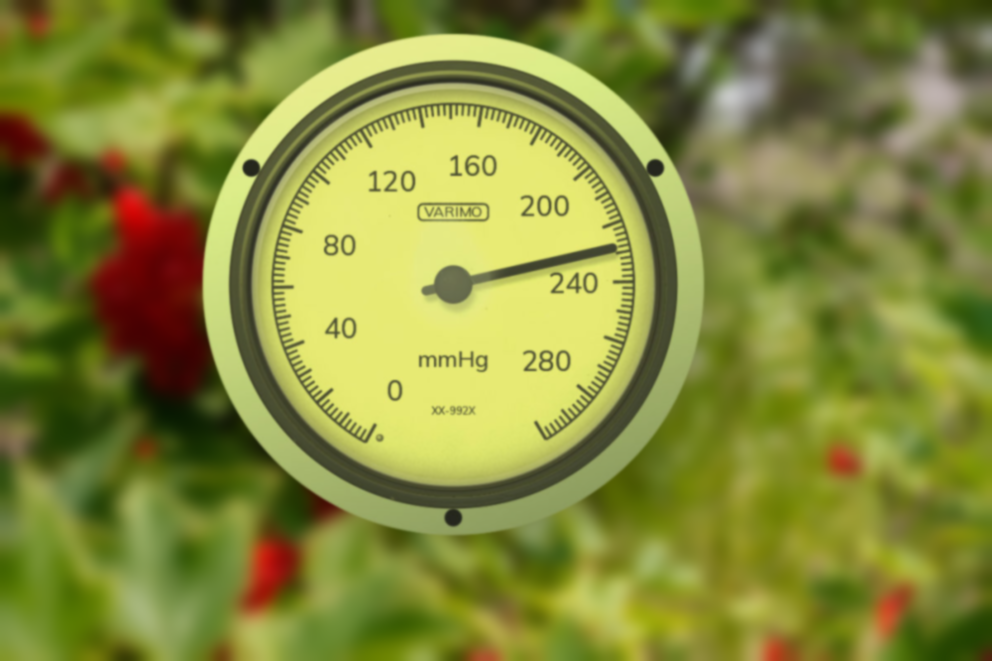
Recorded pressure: 228 (mmHg)
